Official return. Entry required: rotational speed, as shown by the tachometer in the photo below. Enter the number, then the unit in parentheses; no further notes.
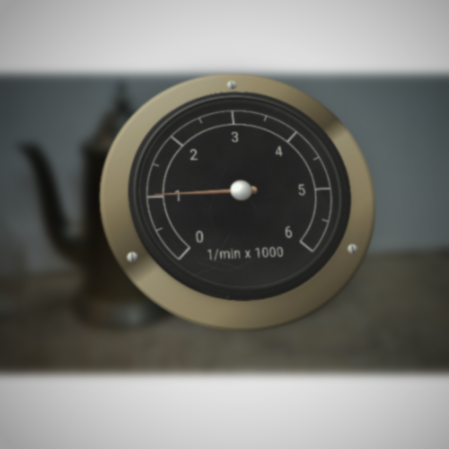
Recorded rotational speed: 1000 (rpm)
